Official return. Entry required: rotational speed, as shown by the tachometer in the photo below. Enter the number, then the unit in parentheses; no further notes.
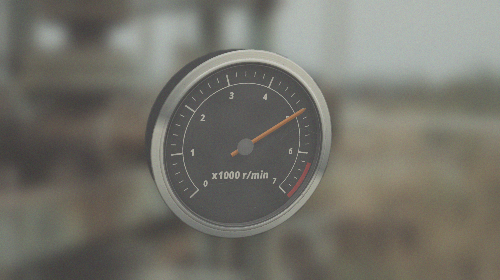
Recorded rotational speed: 5000 (rpm)
